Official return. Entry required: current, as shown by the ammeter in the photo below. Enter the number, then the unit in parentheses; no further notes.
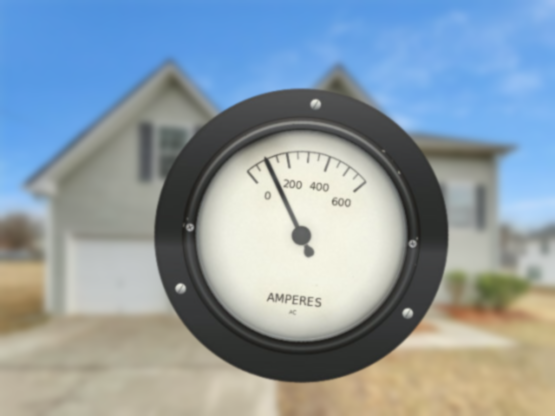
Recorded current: 100 (A)
